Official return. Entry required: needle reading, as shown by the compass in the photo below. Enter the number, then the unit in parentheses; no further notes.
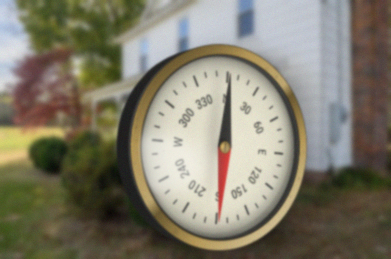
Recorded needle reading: 180 (°)
